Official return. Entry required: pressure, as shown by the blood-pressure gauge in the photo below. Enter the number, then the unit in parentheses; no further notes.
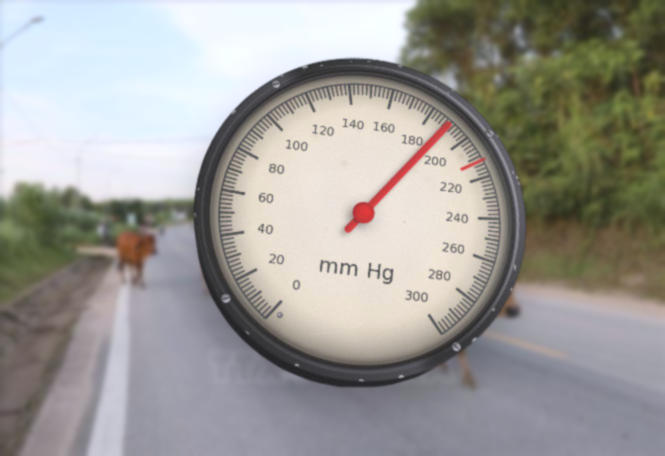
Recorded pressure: 190 (mmHg)
